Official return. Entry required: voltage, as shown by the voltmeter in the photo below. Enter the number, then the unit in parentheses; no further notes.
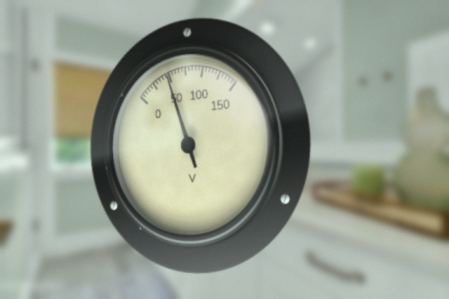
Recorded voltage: 50 (V)
